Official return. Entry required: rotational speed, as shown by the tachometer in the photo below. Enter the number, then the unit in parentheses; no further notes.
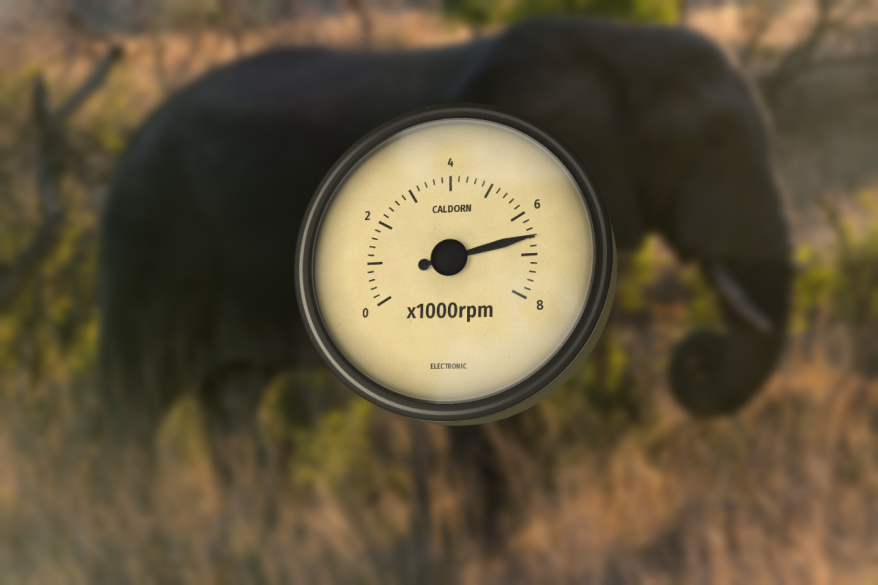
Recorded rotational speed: 6600 (rpm)
